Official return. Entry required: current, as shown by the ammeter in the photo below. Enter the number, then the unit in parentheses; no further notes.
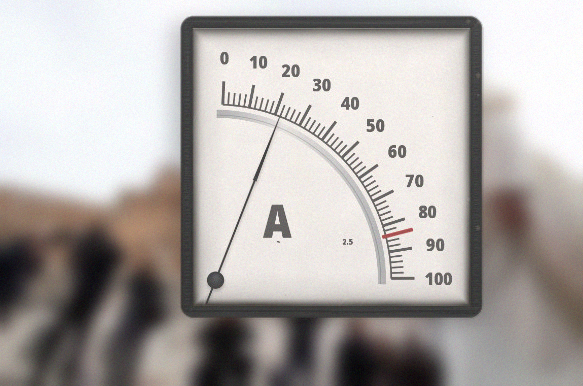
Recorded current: 22 (A)
